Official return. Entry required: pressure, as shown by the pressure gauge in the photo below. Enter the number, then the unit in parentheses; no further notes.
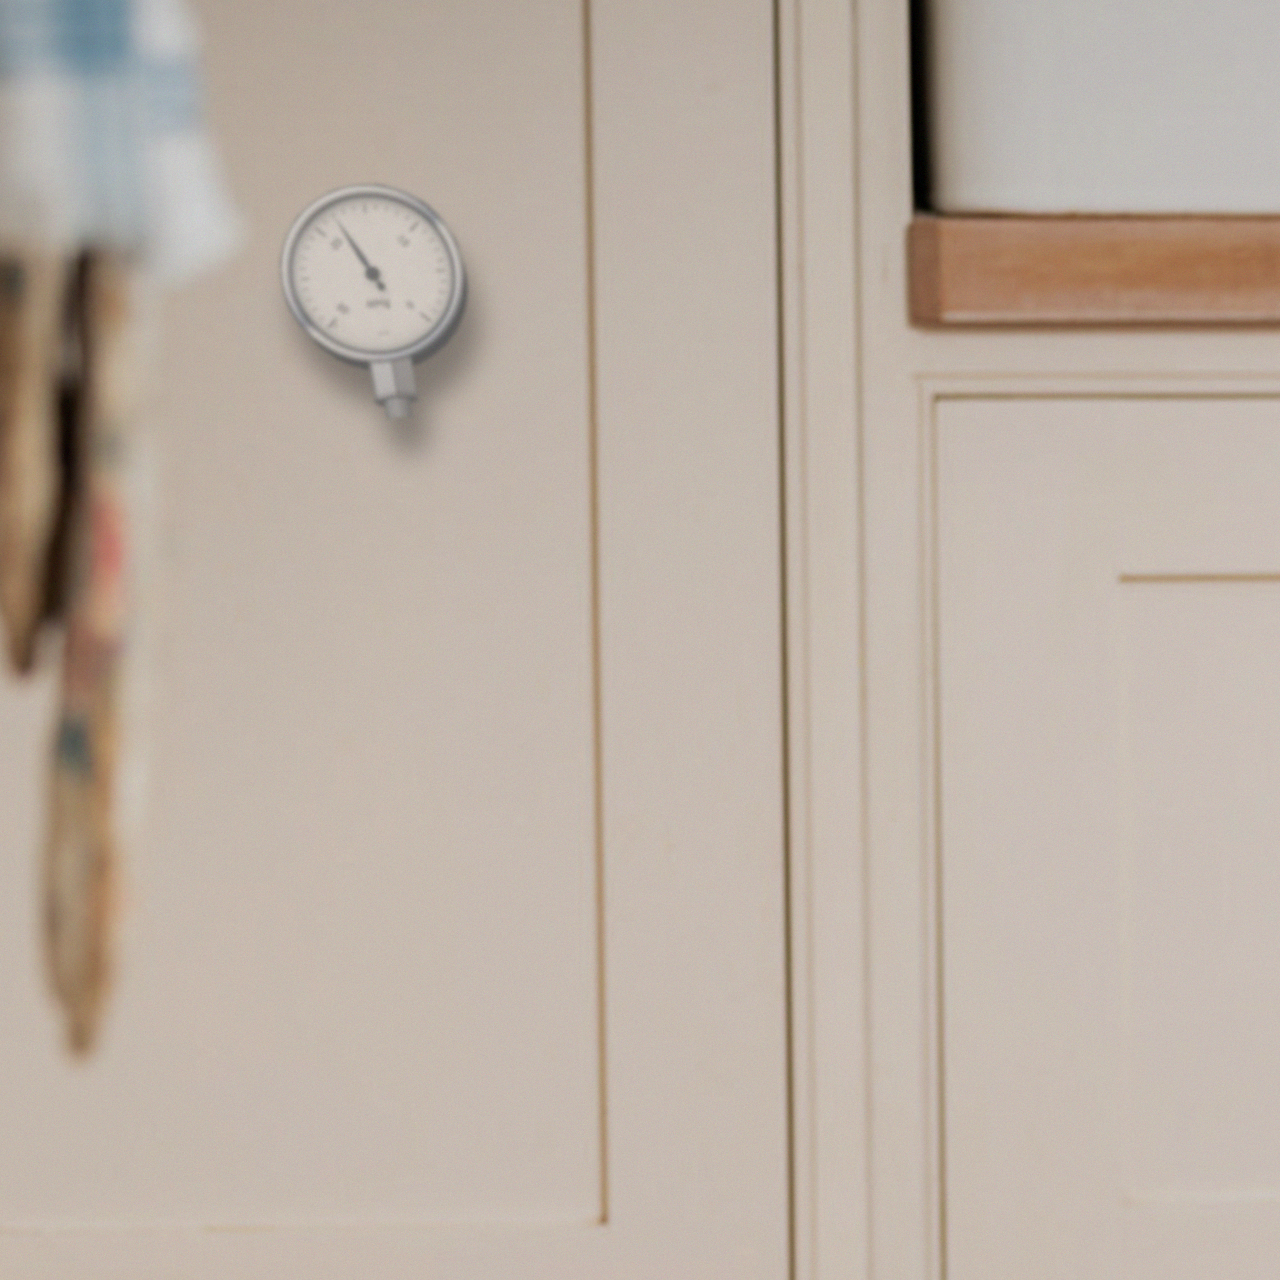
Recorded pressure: -18 (inHg)
